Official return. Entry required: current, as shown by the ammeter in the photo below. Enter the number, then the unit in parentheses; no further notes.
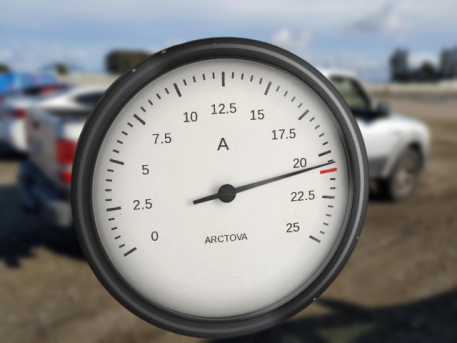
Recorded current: 20.5 (A)
